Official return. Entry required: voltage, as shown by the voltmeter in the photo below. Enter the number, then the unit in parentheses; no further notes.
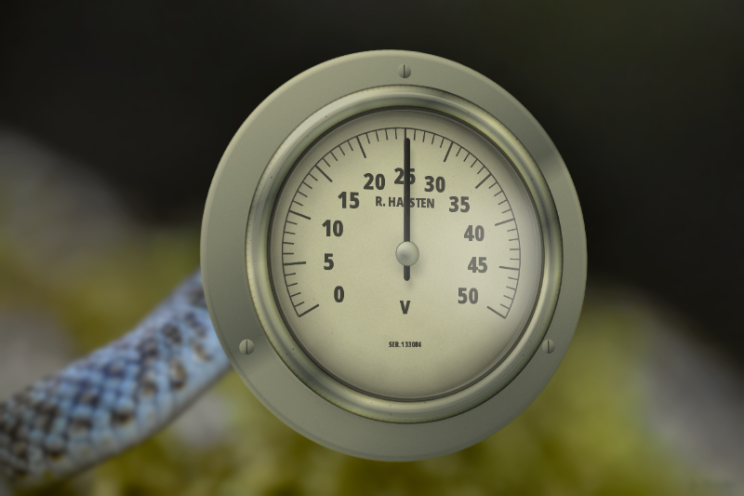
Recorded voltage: 25 (V)
